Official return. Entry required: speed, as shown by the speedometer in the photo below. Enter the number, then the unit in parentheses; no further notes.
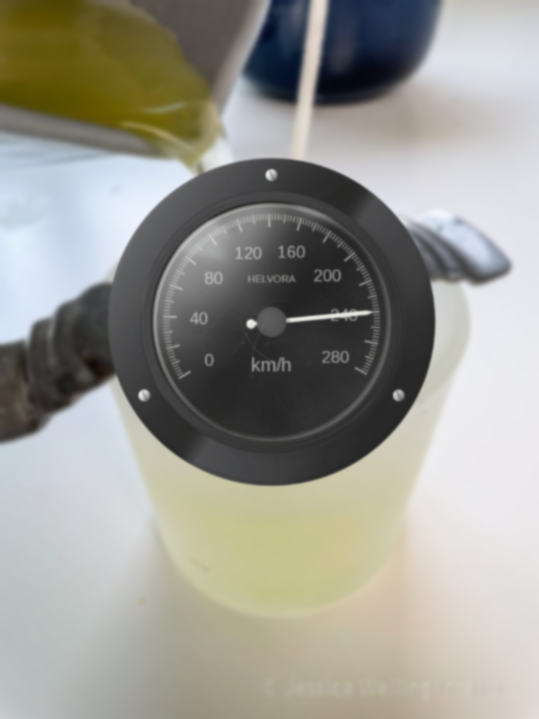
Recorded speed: 240 (km/h)
